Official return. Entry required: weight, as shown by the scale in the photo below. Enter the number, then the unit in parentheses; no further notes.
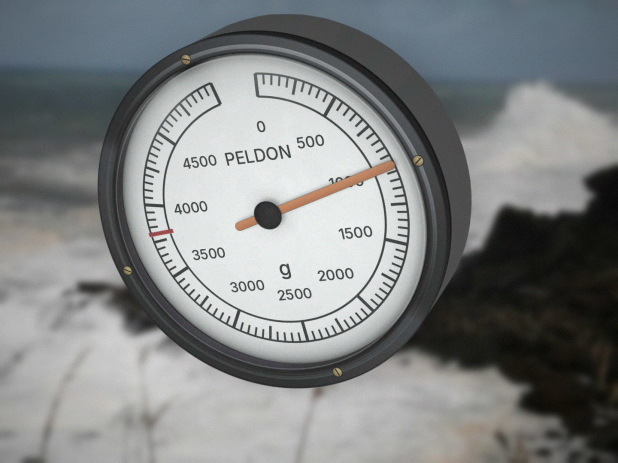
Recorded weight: 1000 (g)
